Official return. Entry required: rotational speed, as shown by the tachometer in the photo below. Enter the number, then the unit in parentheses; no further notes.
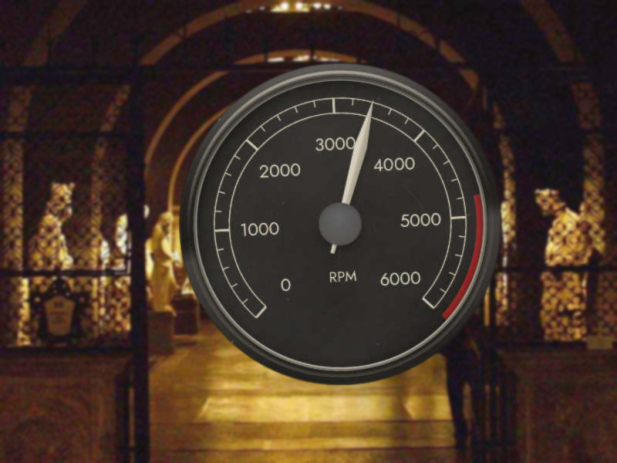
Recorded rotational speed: 3400 (rpm)
